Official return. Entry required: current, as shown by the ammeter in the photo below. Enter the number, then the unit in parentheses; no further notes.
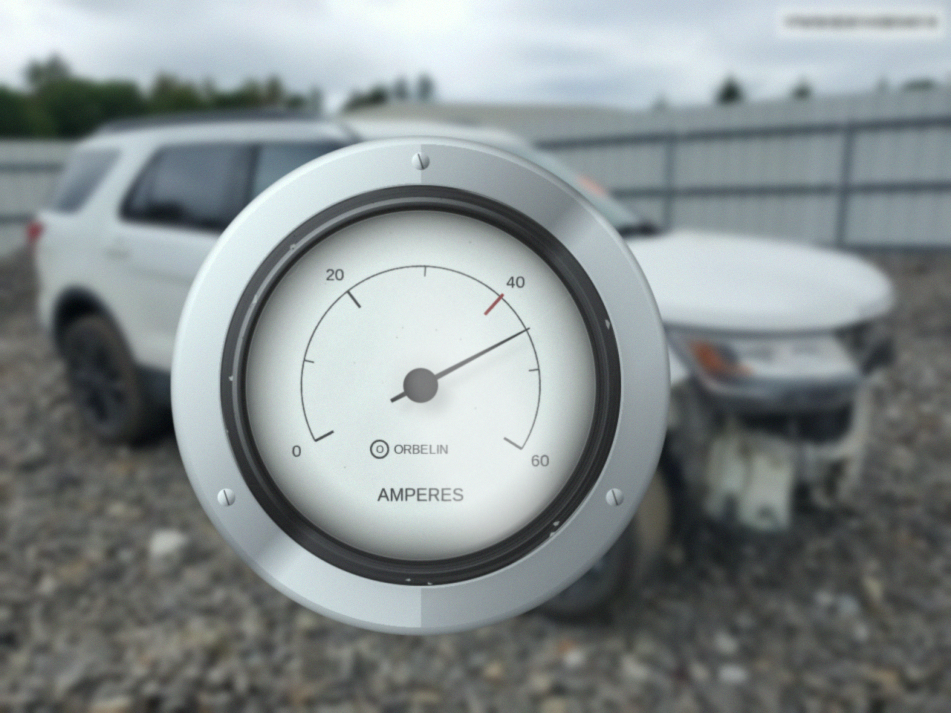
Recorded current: 45 (A)
